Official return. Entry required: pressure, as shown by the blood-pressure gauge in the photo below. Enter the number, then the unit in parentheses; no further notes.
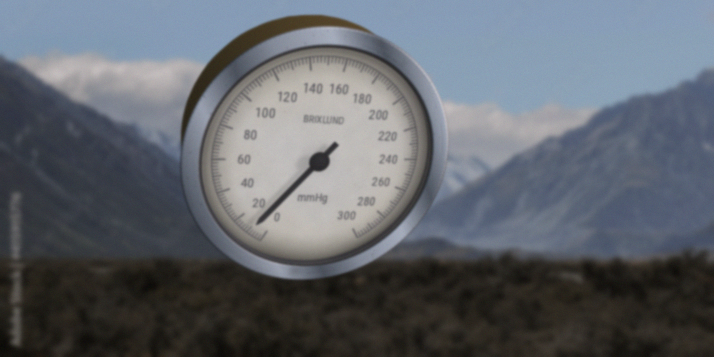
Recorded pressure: 10 (mmHg)
